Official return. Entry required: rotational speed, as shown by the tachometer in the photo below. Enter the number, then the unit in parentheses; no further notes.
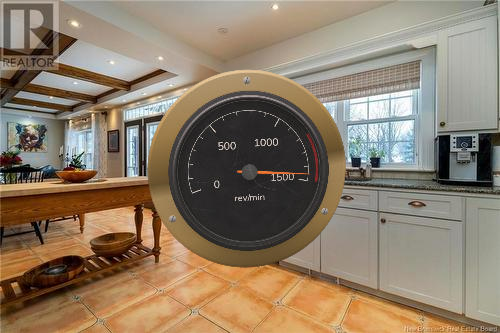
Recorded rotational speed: 1450 (rpm)
